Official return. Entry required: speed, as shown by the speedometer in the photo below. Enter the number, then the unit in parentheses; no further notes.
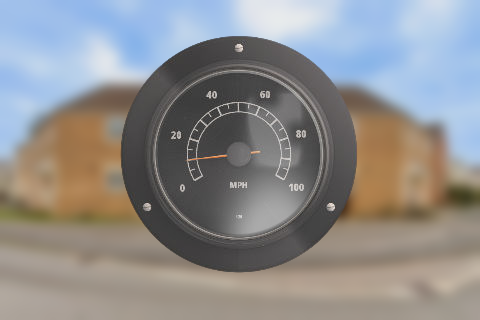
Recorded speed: 10 (mph)
